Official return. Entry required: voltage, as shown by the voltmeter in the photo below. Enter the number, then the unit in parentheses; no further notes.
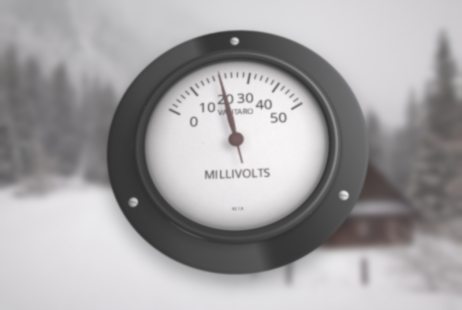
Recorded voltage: 20 (mV)
